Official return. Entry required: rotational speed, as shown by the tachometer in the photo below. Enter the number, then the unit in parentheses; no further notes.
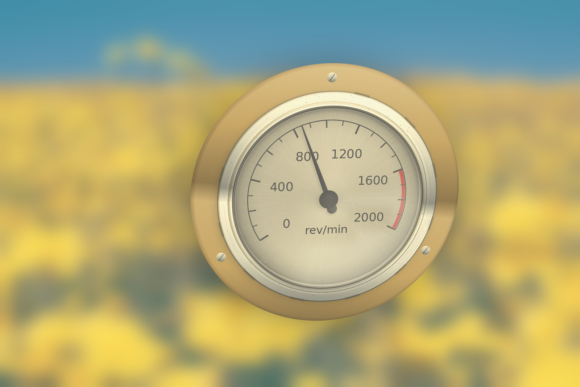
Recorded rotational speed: 850 (rpm)
